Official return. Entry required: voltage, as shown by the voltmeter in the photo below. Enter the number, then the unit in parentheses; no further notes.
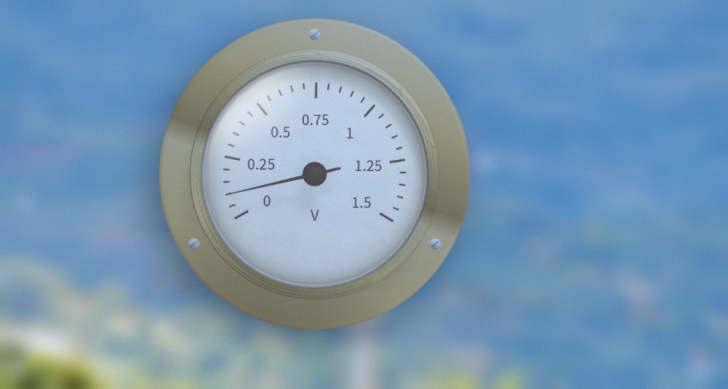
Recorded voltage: 0.1 (V)
